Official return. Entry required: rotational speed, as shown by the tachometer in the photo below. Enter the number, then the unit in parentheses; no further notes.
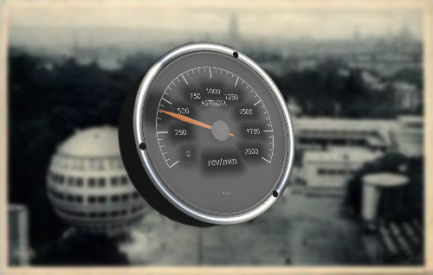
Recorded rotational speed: 400 (rpm)
